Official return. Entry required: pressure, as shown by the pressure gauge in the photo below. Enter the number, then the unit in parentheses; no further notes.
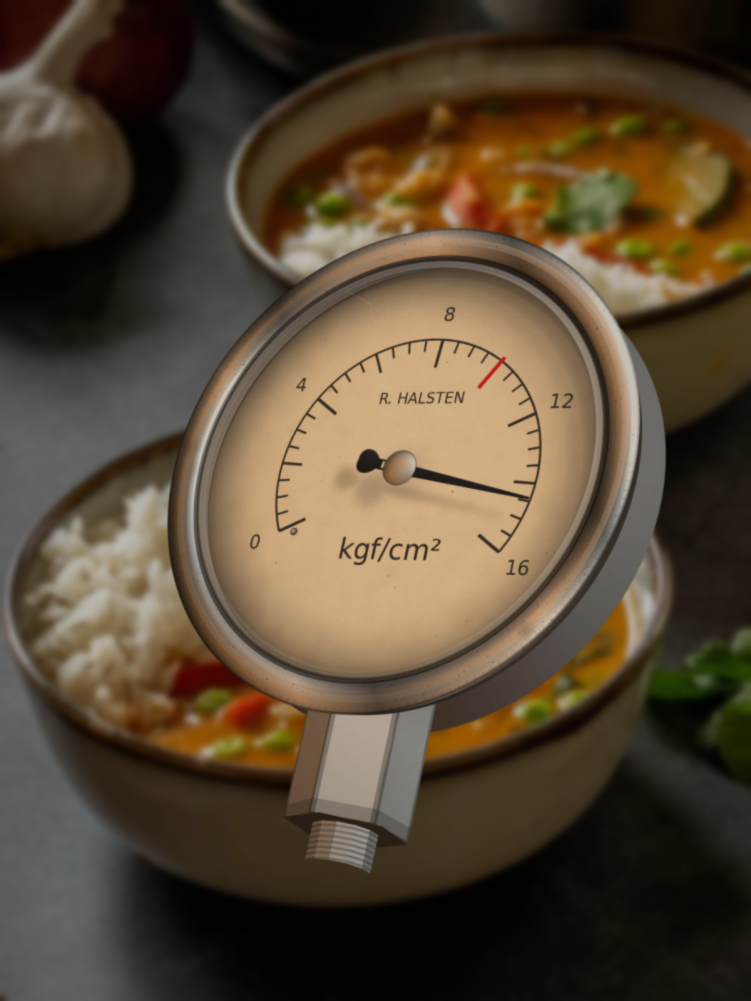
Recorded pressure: 14.5 (kg/cm²)
